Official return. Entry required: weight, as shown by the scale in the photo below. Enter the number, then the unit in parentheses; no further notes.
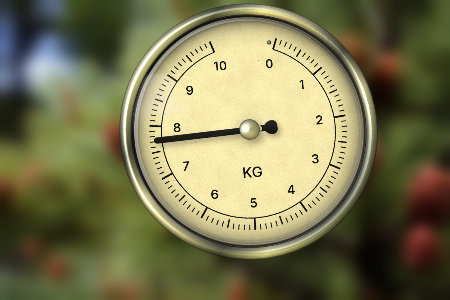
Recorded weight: 7.7 (kg)
